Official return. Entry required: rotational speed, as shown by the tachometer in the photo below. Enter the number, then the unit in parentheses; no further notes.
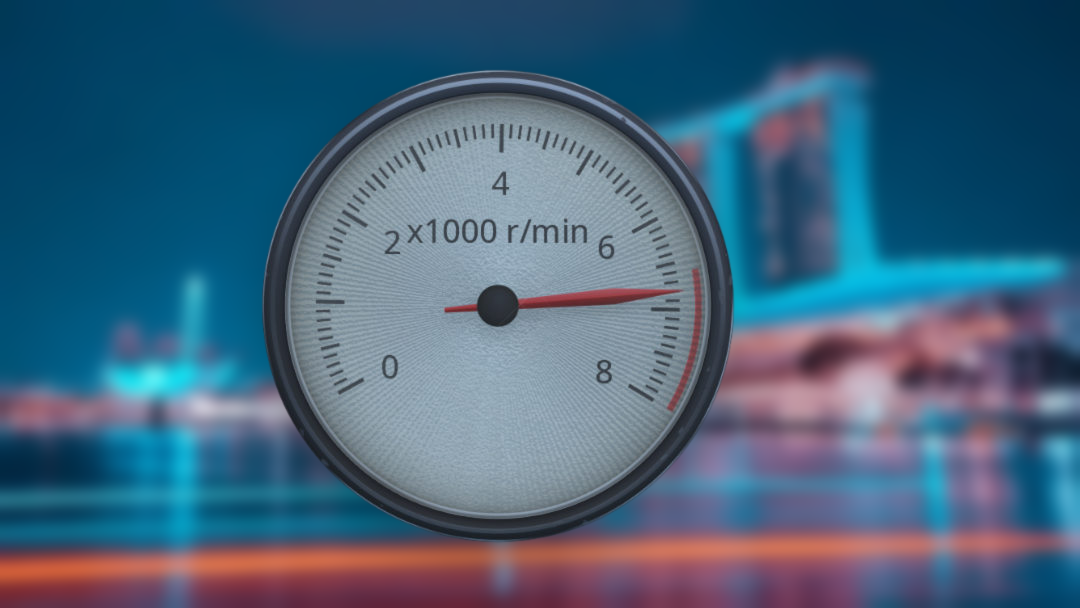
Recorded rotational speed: 6800 (rpm)
